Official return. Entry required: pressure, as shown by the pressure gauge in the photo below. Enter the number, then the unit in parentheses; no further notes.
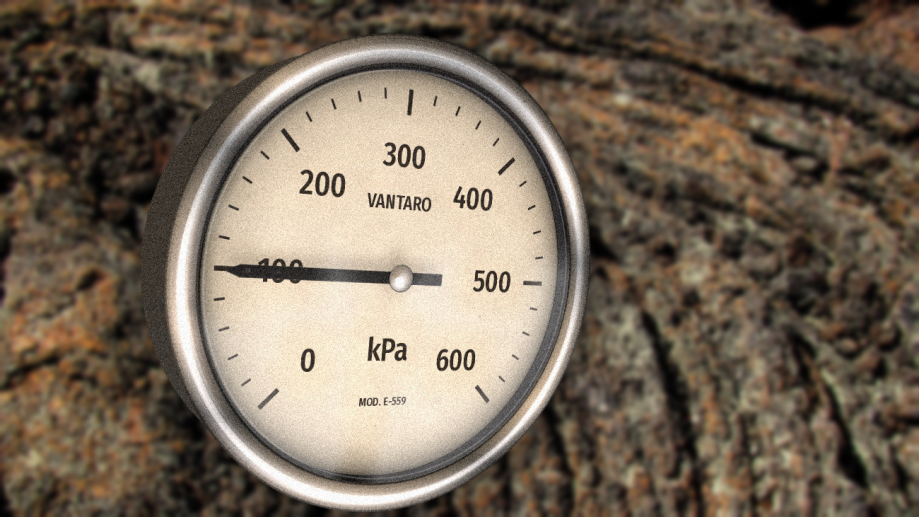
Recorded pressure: 100 (kPa)
